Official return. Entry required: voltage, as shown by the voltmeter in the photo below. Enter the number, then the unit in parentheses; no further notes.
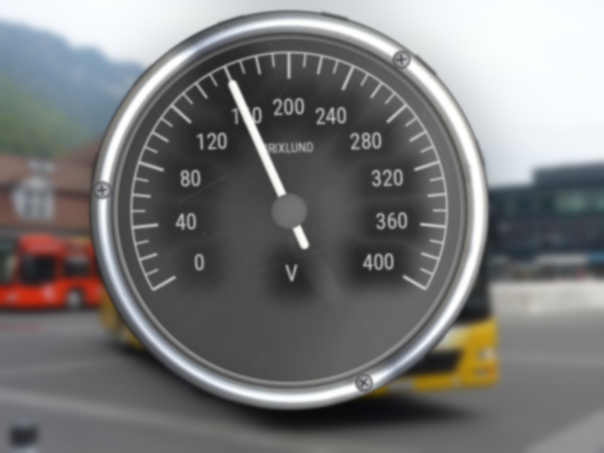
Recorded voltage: 160 (V)
